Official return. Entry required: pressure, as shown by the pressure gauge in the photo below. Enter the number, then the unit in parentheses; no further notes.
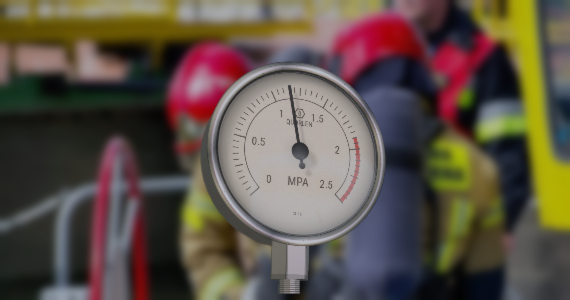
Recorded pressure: 1.15 (MPa)
